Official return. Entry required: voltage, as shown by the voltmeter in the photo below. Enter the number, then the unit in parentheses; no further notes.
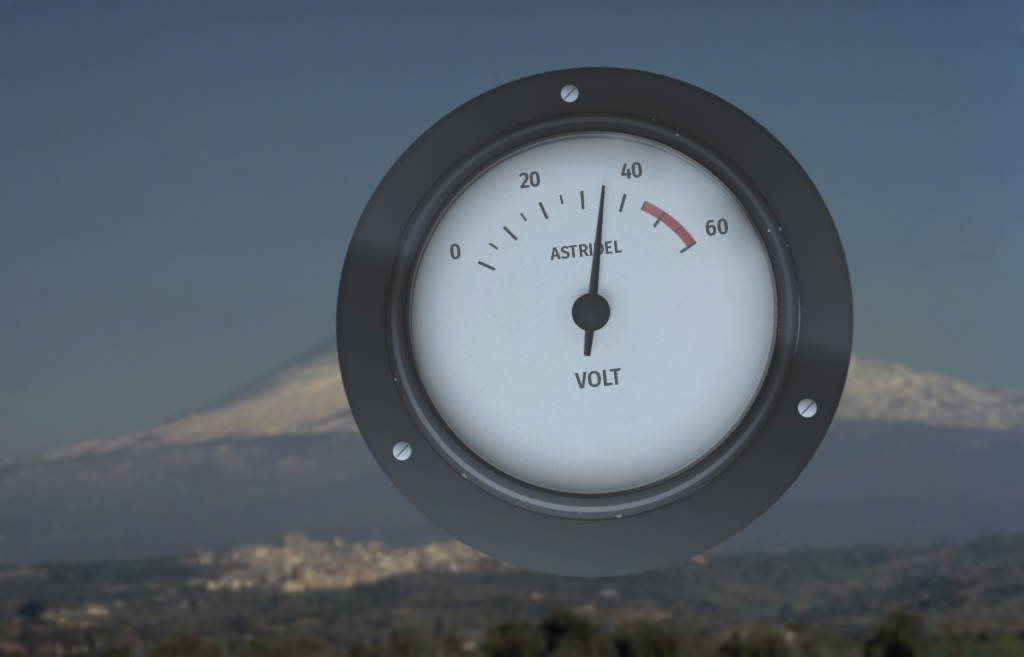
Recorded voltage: 35 (V)
